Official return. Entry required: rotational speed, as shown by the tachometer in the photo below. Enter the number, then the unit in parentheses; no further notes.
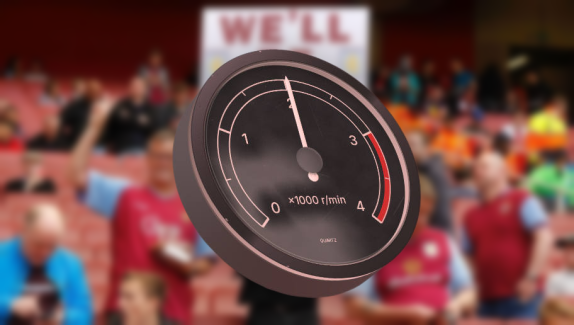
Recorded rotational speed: 2000 (rpm)
